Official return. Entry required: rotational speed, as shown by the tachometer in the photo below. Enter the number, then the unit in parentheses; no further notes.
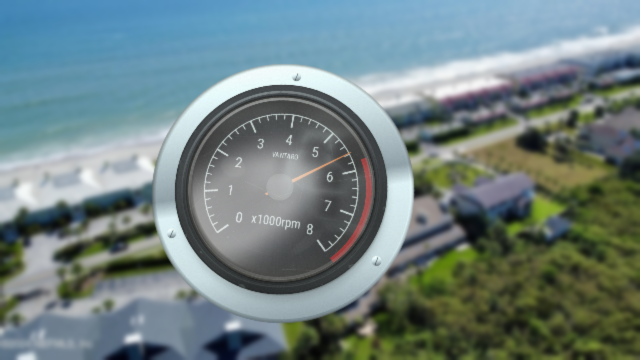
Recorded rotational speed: 5600 (rpm)
